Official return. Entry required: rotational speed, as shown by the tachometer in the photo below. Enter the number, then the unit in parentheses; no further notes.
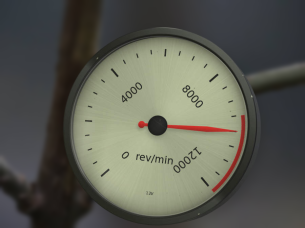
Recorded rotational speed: 10000 (rpm)
